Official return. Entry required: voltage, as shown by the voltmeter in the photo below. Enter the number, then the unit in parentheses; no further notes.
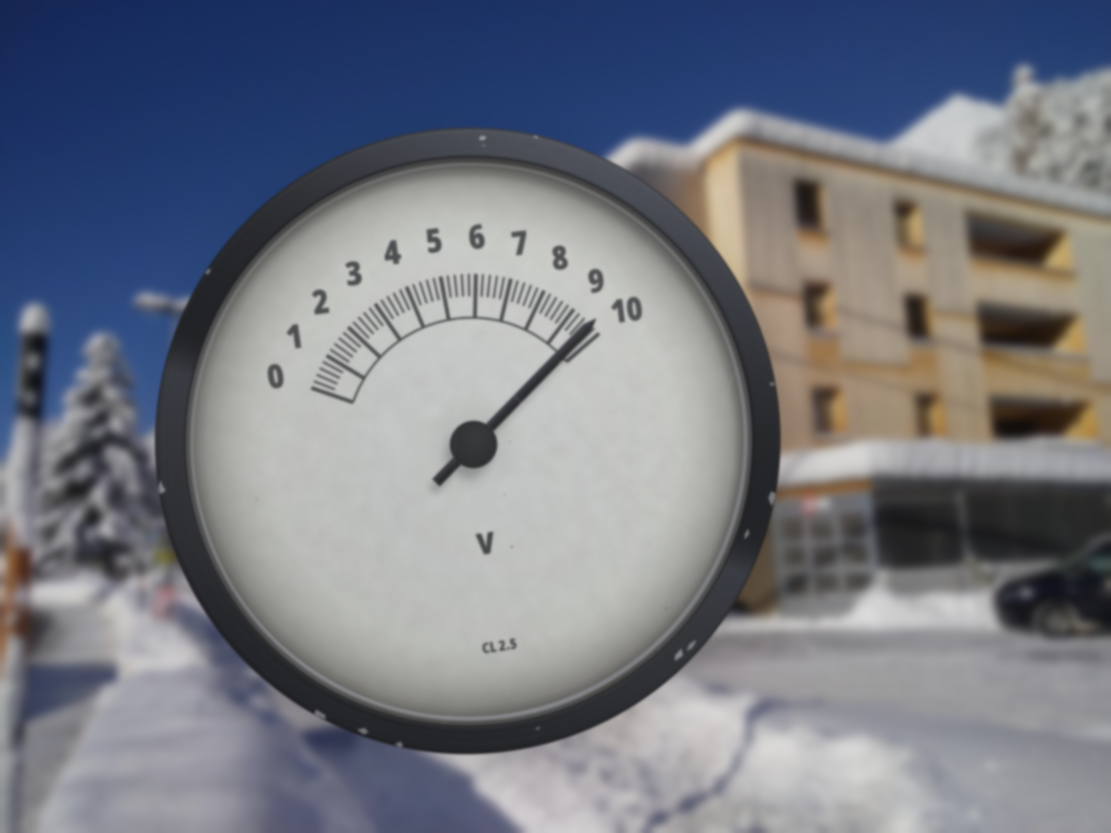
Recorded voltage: 9.6 (V)
